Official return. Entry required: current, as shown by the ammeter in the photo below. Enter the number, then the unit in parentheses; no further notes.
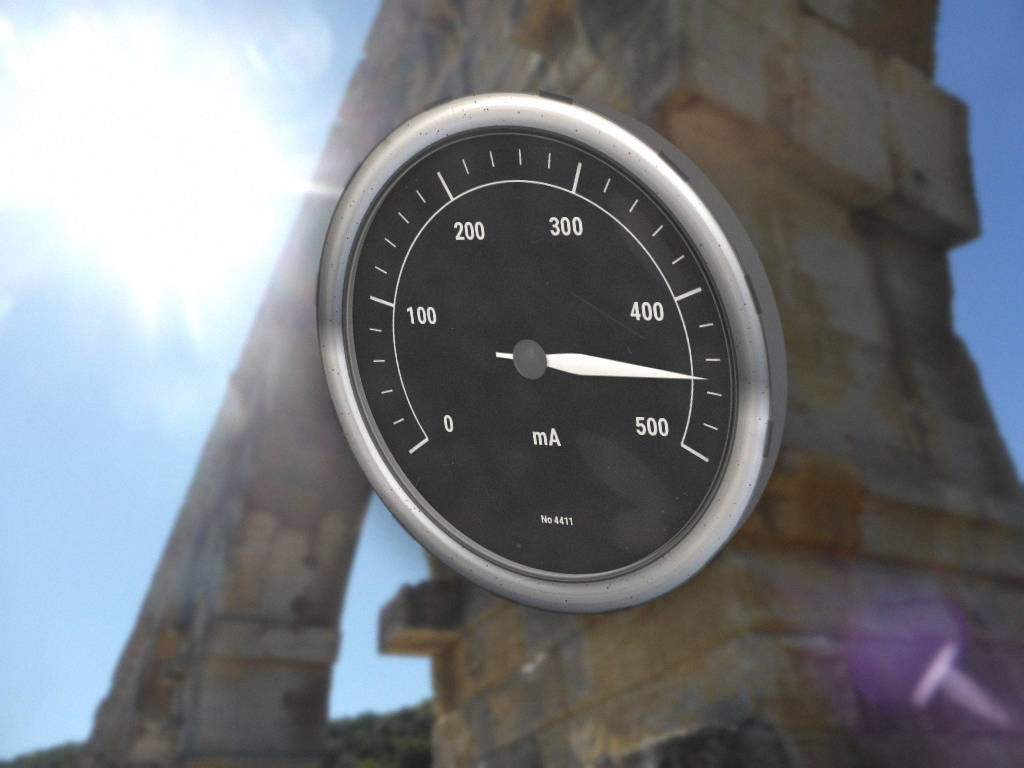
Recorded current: 450 (mA)
